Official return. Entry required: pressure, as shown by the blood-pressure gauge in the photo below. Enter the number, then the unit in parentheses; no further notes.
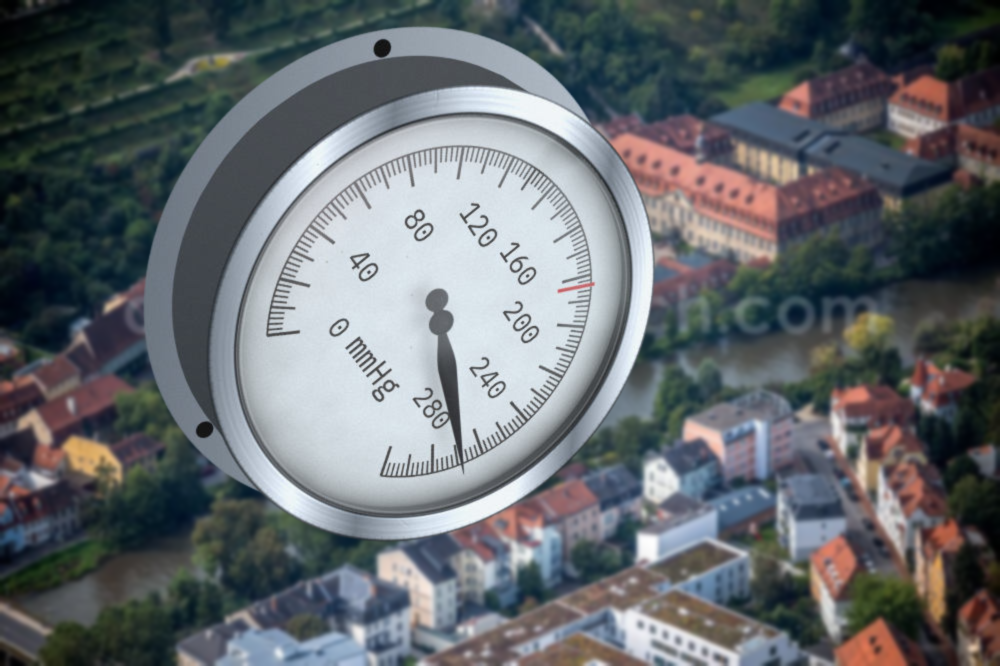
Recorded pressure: 270 (mmHg)
